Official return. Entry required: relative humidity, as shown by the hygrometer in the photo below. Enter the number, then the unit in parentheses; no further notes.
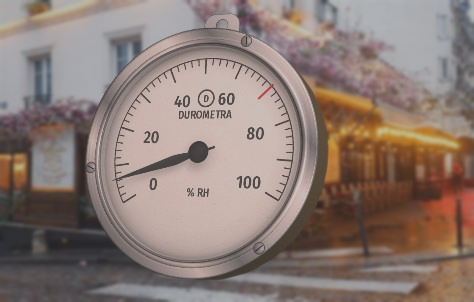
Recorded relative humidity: 6 (%)
